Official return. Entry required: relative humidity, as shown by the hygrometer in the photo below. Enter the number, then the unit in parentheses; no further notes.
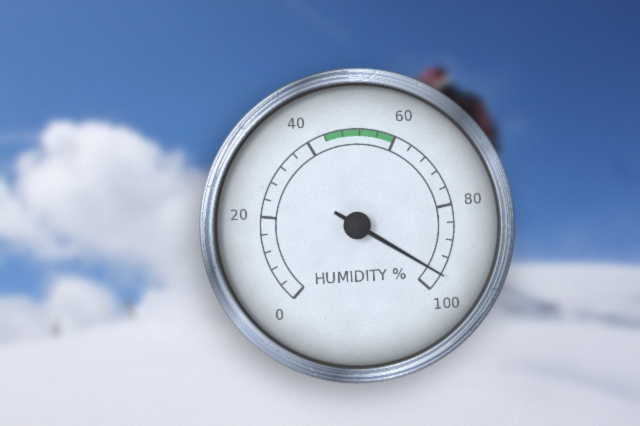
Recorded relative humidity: 96 (%)
